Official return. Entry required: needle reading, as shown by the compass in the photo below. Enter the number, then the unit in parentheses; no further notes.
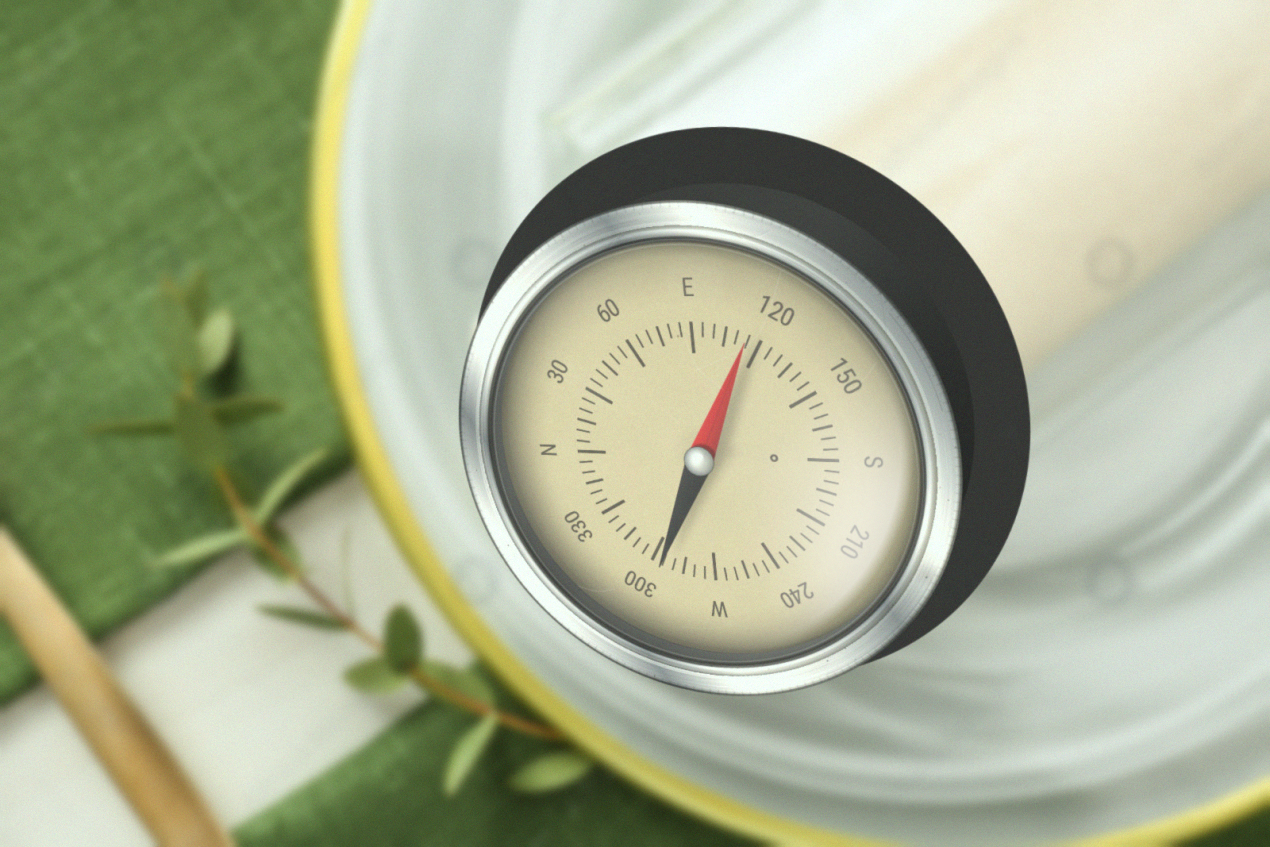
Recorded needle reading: 115 (°)
